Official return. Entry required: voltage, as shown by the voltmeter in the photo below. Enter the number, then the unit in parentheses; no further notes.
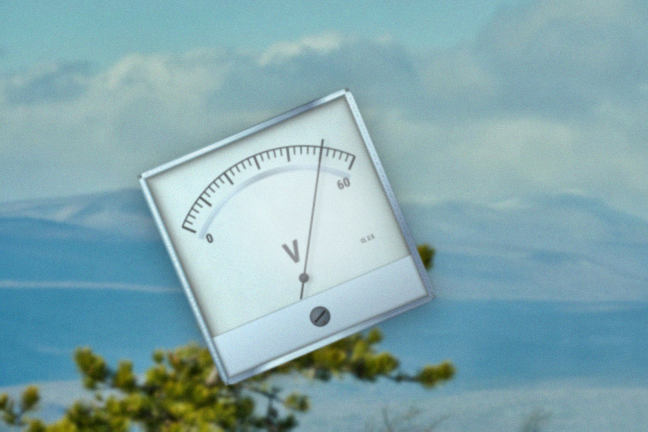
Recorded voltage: 50 (V)
